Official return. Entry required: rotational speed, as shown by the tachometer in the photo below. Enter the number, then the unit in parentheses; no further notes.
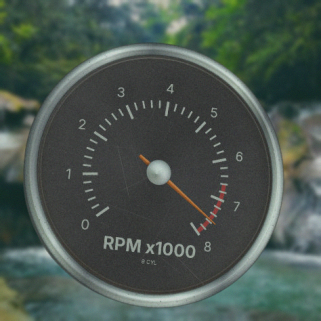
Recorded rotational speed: 7600 (rpm)
